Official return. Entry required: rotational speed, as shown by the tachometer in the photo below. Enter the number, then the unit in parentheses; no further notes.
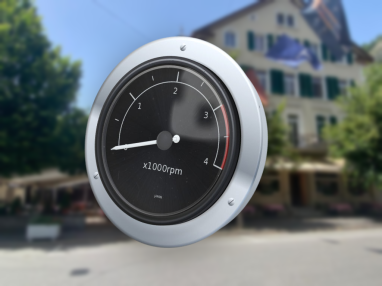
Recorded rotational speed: 0 (rpm)
